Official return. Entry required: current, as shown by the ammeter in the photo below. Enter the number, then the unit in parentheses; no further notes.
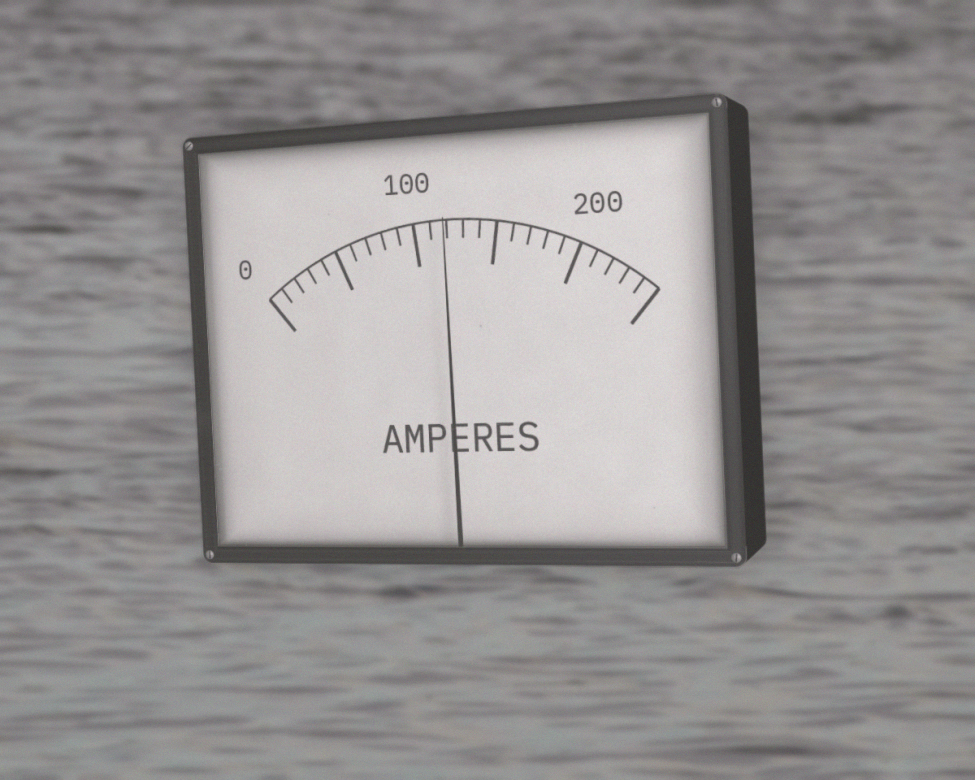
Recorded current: 120 (A)
